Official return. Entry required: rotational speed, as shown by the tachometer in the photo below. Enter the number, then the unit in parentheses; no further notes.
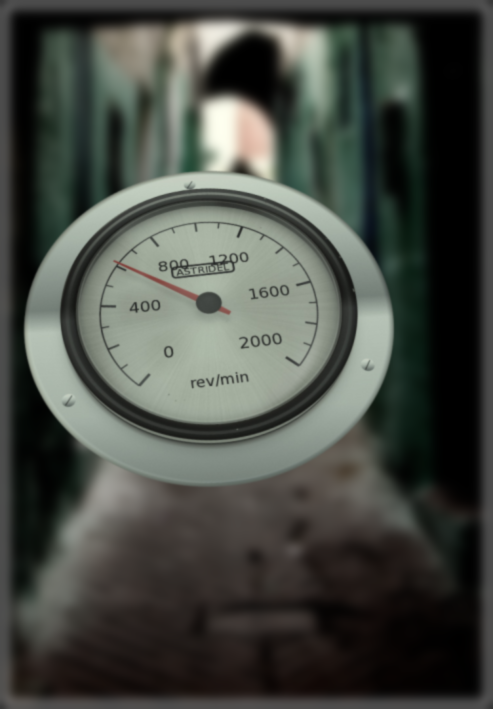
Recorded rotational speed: 600 (rpm)
